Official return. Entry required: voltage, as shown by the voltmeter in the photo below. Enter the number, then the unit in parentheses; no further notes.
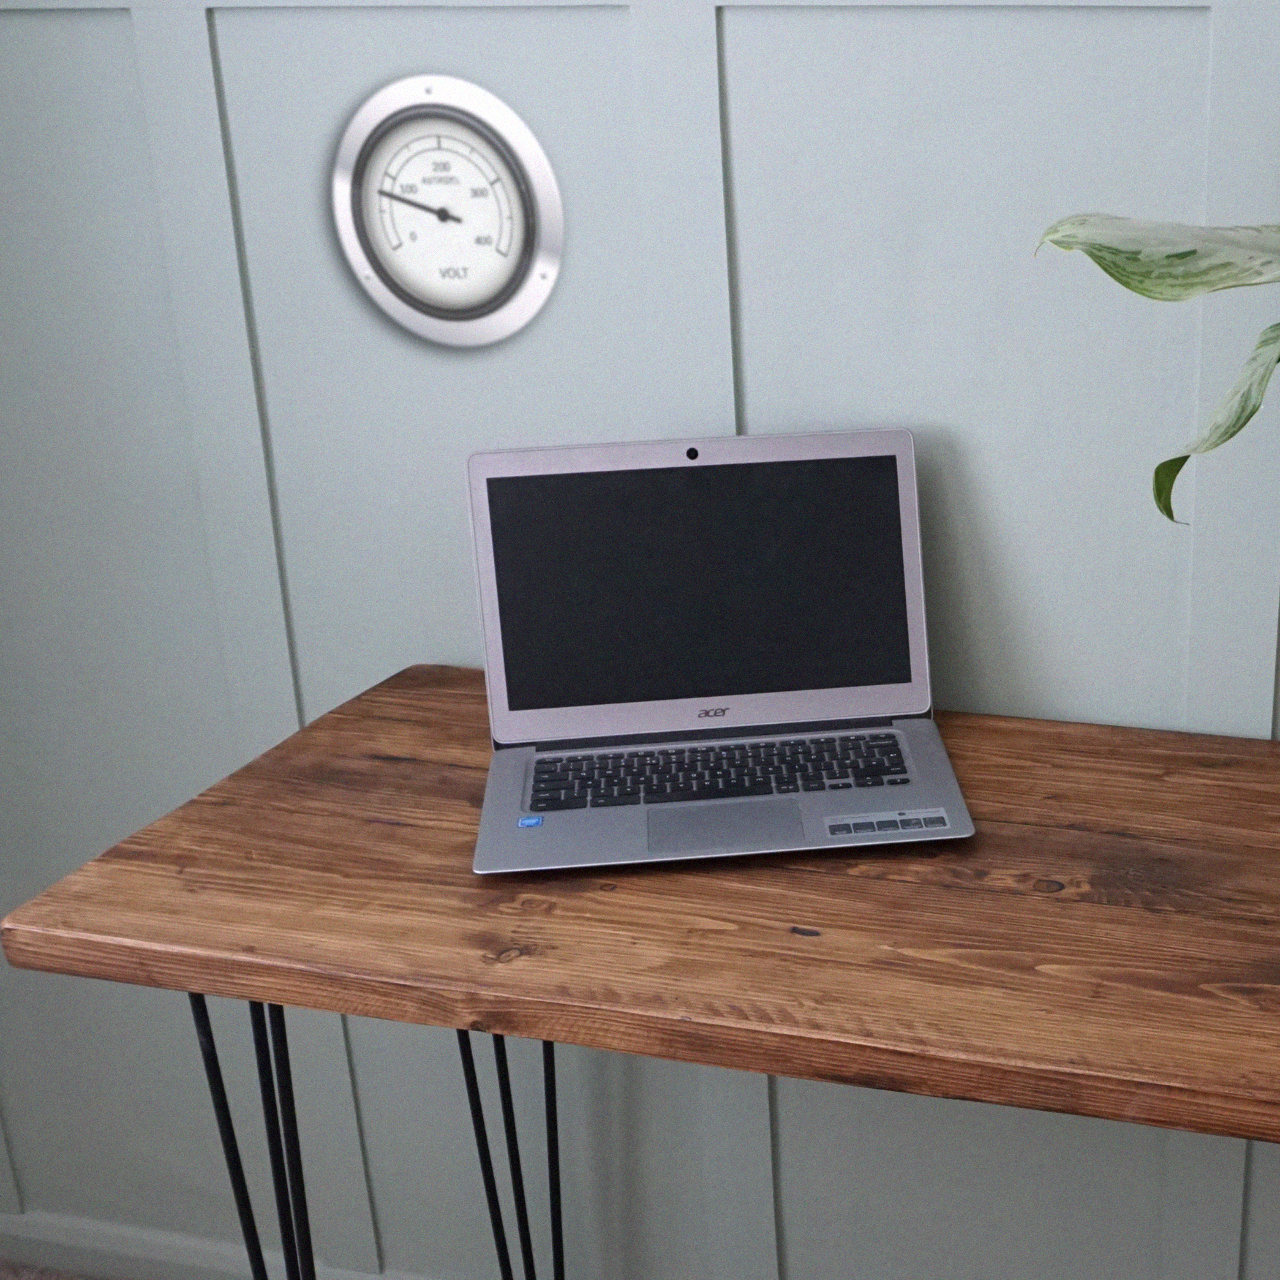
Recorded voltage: 75 (V)
